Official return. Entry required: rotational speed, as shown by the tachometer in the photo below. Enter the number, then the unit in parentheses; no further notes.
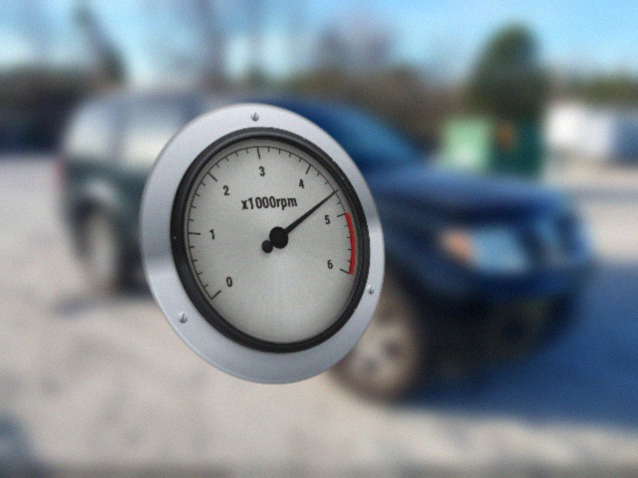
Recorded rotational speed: 4600 (rpm)
